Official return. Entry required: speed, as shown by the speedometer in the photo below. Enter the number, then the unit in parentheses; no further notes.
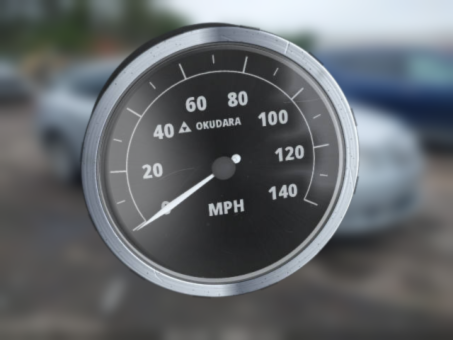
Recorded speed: 0 (mph)
